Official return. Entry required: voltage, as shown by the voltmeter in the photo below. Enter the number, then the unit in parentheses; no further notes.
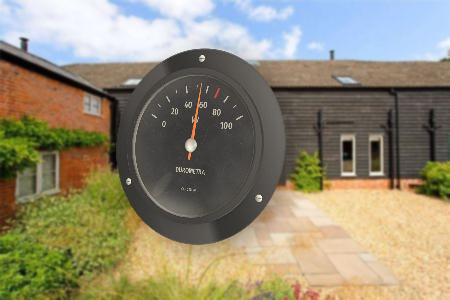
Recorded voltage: 55 (kV)
